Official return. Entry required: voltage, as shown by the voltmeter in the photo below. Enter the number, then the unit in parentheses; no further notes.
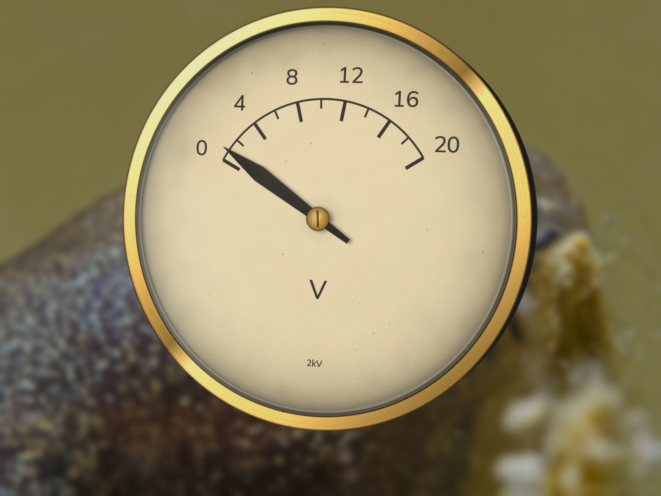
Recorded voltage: 1 (V)
